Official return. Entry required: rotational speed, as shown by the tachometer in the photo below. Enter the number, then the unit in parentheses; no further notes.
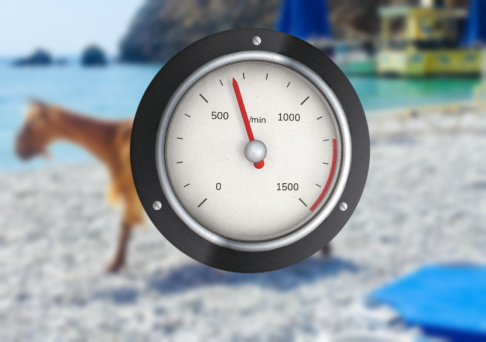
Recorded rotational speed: 650 (rpm)
